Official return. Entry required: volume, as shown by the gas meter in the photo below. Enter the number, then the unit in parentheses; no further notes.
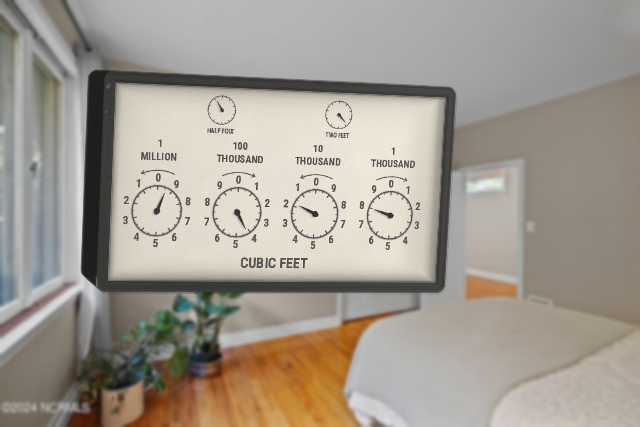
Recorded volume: 941800 (ft³)
